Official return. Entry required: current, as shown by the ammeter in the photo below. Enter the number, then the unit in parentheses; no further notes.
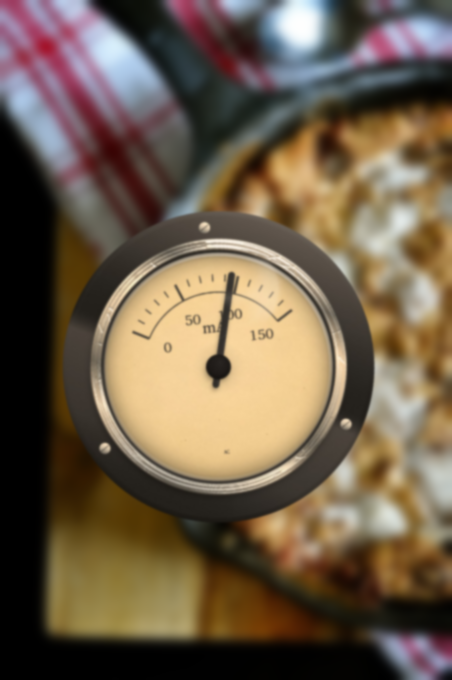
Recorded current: 95 (mA)
